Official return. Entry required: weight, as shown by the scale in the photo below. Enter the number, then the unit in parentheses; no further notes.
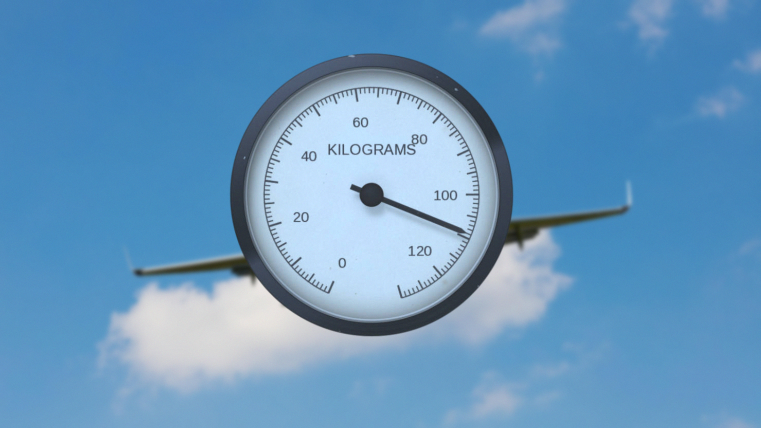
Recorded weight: 109 (kg)
